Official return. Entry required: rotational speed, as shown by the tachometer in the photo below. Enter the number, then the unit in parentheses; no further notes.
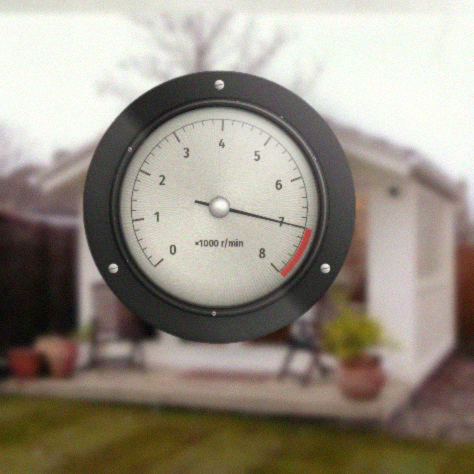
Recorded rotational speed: 7000 (rpm)
